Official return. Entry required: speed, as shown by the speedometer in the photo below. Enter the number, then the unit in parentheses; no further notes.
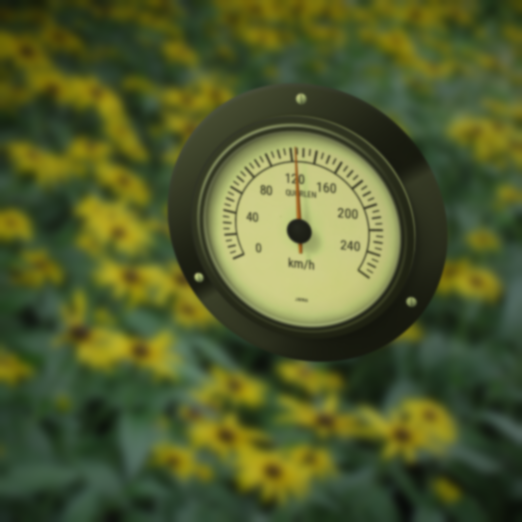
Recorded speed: 125 (km/h)
